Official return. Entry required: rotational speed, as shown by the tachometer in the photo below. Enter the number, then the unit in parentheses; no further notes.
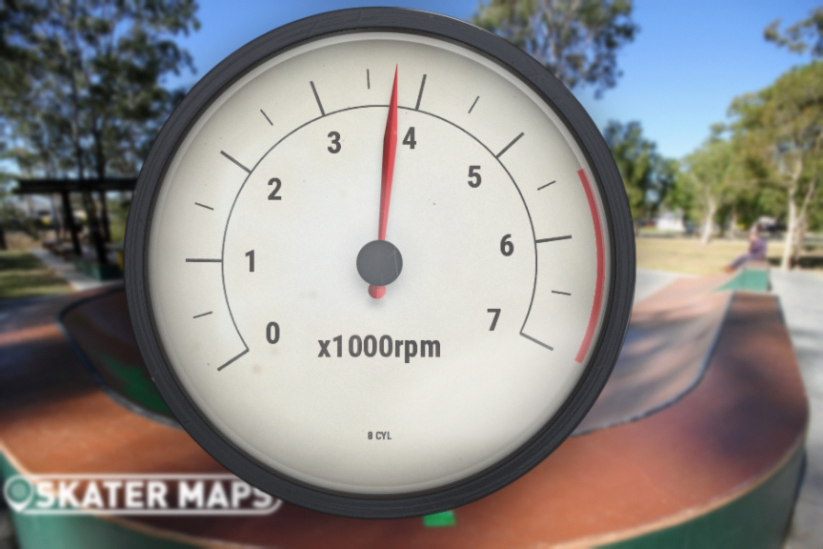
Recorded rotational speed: 3750 (rpm)
